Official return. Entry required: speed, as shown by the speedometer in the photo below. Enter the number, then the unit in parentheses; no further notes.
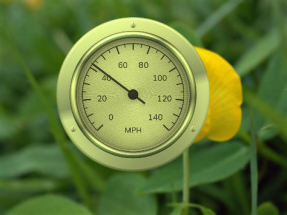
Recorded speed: 42.5 (mph)
